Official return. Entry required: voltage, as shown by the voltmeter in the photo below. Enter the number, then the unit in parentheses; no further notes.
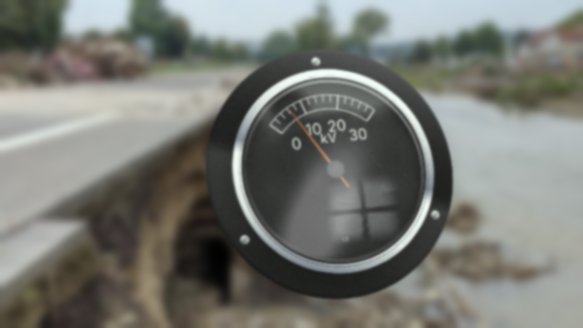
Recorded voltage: 6 (kV)
